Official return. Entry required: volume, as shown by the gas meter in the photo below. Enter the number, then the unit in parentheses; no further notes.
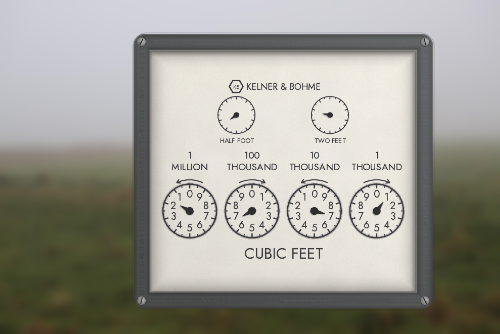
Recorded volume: 167100 (ft³)
